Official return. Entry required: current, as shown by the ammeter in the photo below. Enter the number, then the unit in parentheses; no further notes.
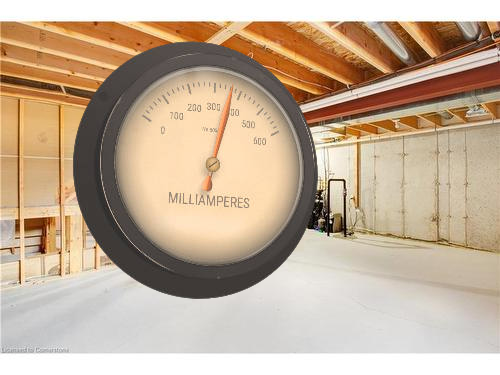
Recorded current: 360 (mA)
